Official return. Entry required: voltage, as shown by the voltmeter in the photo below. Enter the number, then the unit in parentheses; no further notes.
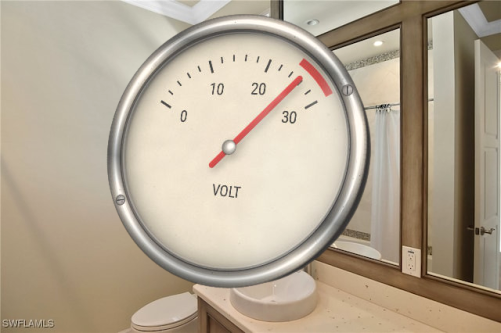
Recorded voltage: 26 (V)
